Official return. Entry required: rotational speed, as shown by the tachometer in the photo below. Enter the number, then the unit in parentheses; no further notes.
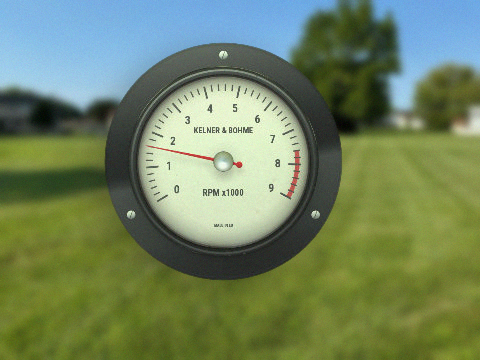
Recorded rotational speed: 1600 (rpm)
